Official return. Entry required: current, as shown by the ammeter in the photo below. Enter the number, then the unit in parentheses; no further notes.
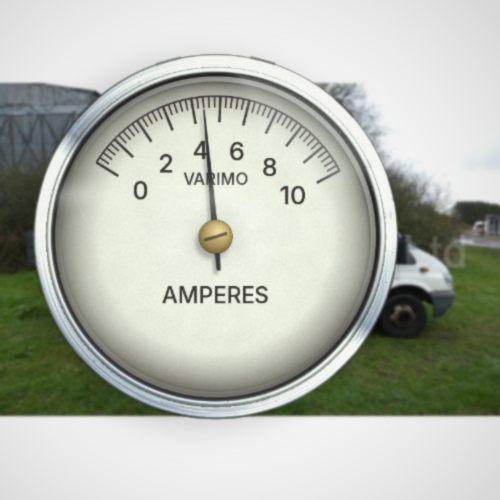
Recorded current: 4.4 (A)
